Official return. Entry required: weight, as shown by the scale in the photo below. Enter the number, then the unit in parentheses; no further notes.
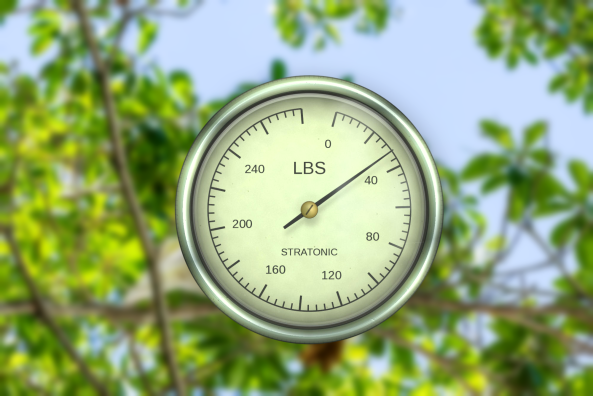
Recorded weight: 32 (lb)
